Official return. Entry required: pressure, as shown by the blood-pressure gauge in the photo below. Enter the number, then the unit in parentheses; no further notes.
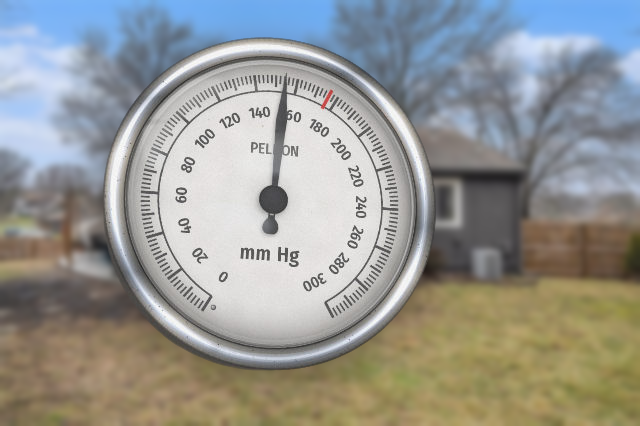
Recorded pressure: 154 (mmHg)
